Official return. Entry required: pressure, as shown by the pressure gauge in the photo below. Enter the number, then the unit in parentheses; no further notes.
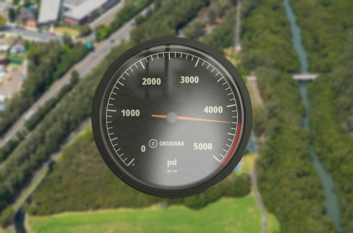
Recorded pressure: 4300 (psi)
